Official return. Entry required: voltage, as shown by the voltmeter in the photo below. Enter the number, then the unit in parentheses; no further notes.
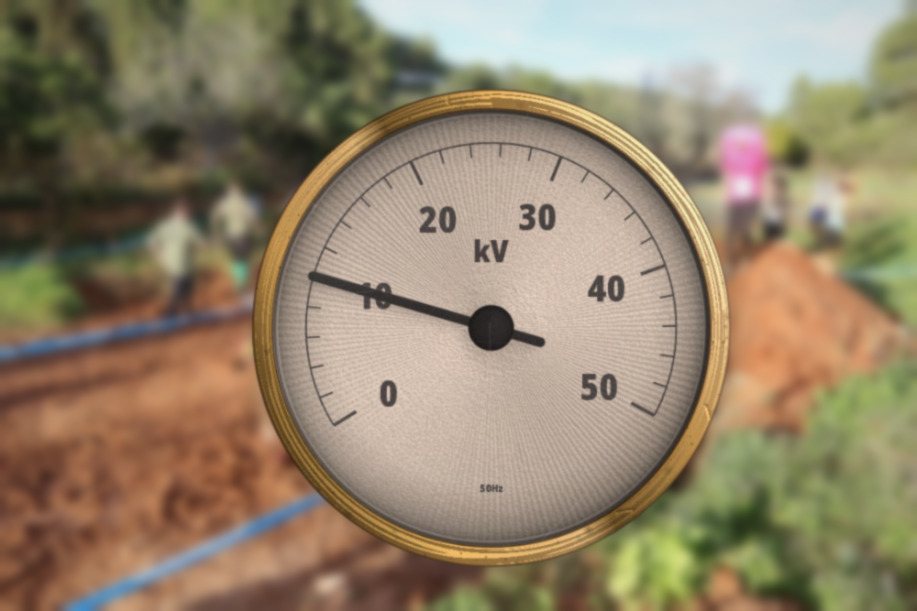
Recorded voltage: 10 (kV)
